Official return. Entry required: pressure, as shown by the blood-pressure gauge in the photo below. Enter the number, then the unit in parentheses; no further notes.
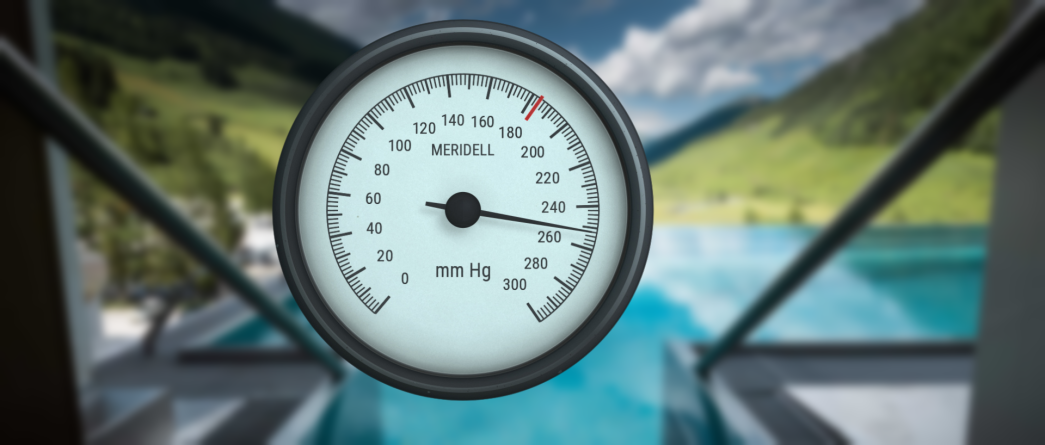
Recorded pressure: 252 (mmHg)
